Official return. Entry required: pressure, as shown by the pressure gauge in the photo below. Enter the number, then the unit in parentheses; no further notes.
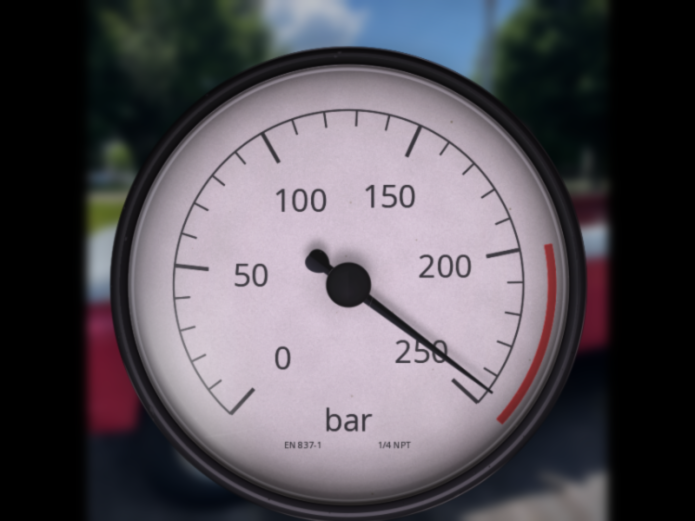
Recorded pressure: 245 (bar)
